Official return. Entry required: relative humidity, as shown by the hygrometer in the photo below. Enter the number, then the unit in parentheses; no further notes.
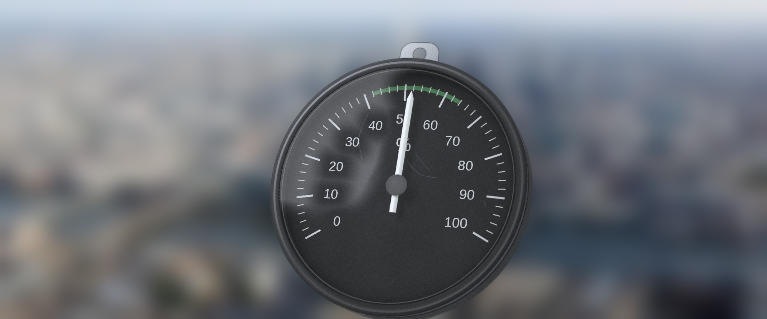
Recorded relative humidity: 52 (%)
